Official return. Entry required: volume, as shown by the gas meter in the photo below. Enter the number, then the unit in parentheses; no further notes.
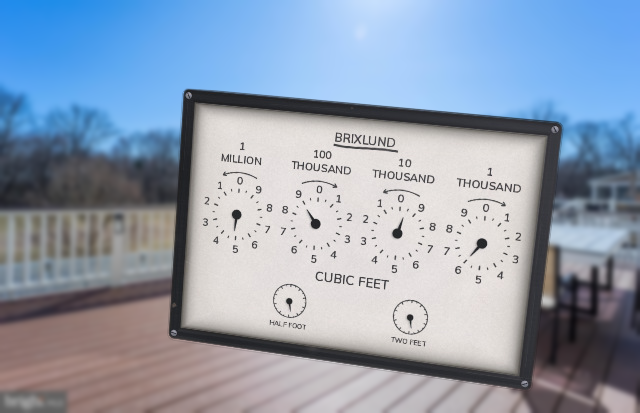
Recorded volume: 489600 (ft³)
